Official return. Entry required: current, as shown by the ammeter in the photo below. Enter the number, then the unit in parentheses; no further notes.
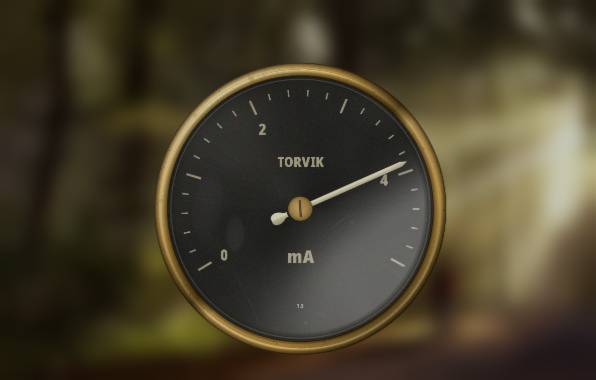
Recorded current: 3.9 (mA)
